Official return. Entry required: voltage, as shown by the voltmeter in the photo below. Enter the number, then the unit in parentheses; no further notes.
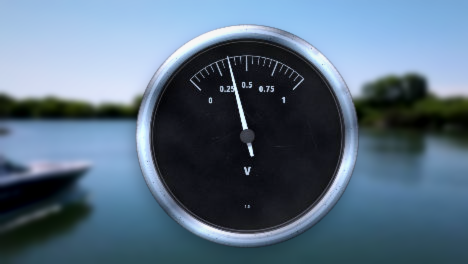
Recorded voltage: 0.35 (V)
